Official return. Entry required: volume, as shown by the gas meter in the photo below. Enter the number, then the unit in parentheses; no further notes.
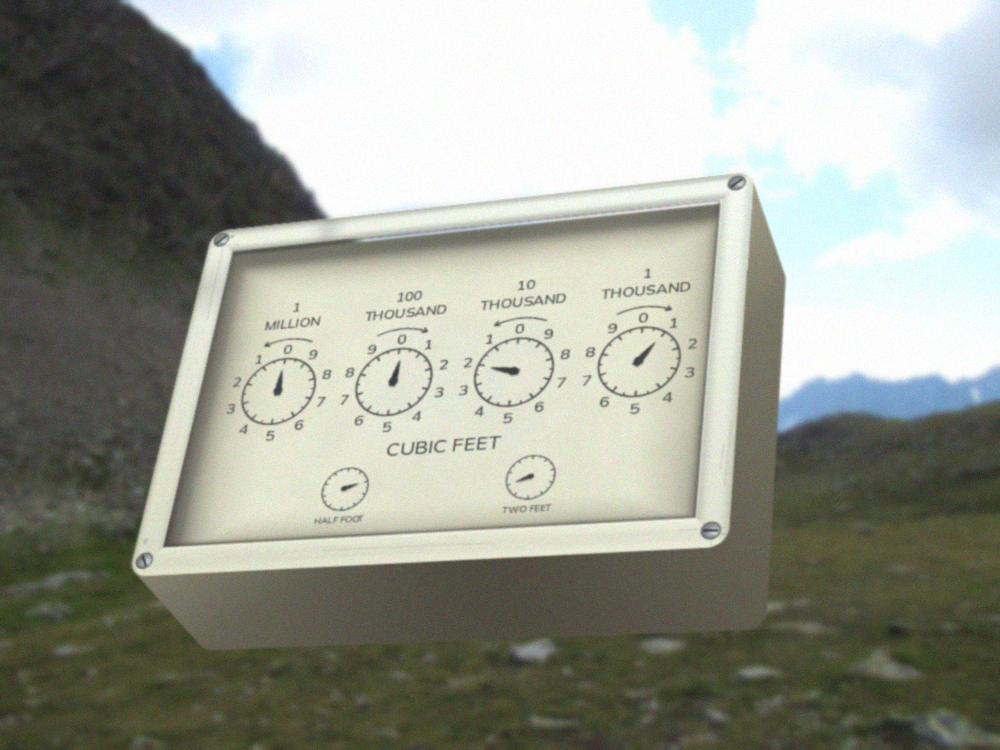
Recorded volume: 2100 (ft³)
